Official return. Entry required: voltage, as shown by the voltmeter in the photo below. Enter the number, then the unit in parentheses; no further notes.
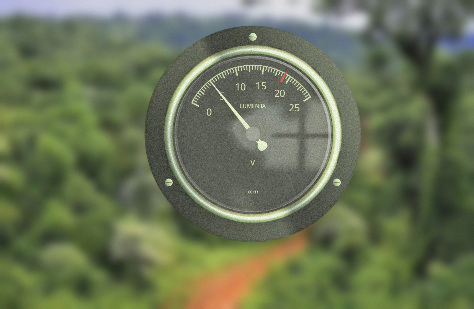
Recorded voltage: 5 (V)
